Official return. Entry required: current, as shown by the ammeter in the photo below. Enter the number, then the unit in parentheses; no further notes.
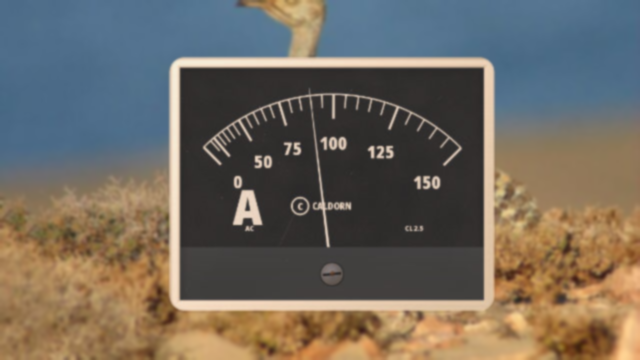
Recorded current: 90 (A)
